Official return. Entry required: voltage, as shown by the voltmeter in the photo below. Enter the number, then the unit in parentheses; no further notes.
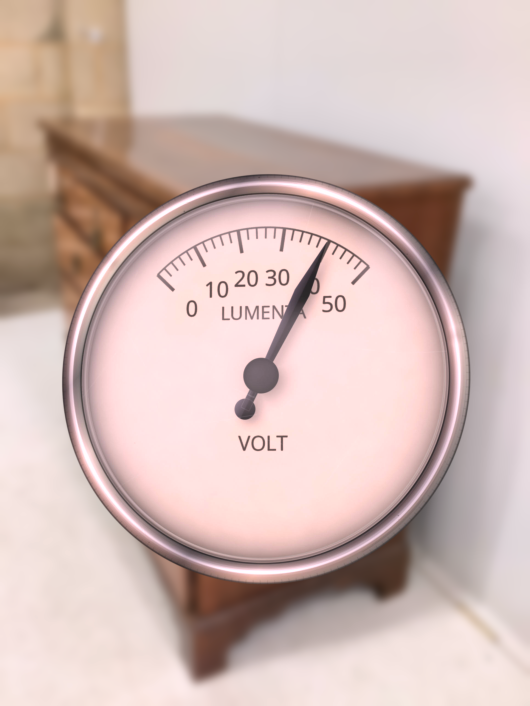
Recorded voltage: 40 (V)
